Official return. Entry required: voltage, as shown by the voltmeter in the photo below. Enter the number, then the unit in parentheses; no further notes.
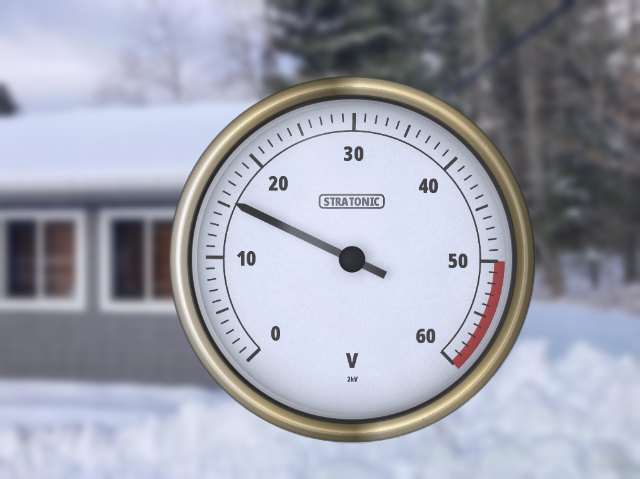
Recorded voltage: 15.5 (V)
